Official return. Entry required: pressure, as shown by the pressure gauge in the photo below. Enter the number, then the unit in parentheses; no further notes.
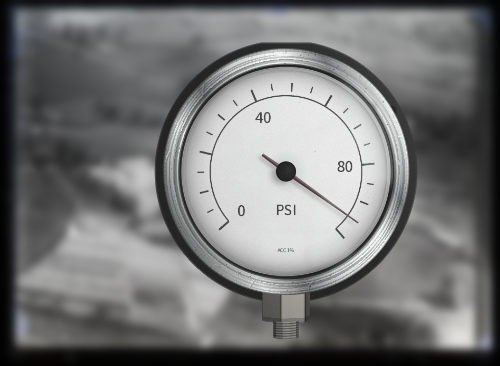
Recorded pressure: 95 (psi)
